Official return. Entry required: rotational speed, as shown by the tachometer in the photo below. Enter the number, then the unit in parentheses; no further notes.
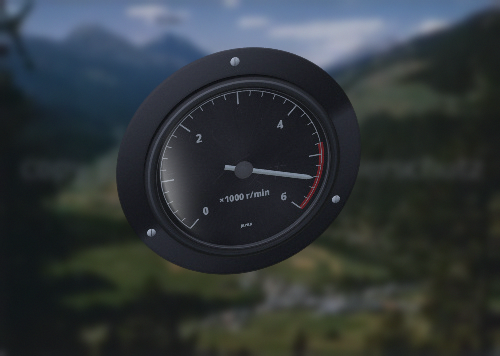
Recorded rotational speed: 5400 (rpm)
